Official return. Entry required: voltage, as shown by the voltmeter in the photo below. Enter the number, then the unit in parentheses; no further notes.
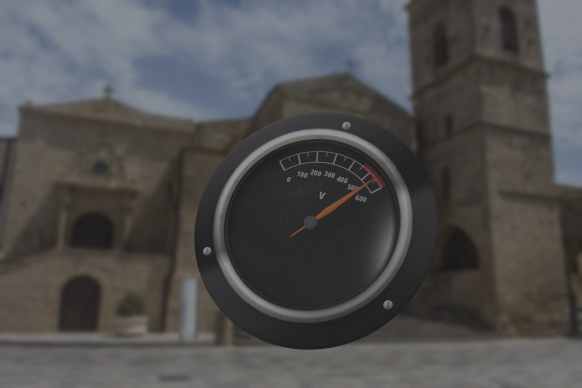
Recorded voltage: 550 (V)
